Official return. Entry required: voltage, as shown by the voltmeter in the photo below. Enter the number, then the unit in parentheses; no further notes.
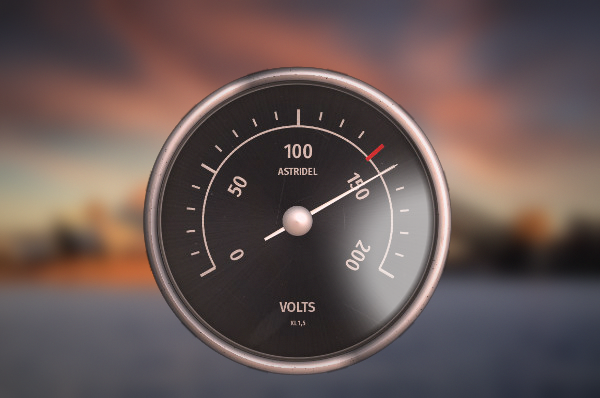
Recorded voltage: 150 (V)
